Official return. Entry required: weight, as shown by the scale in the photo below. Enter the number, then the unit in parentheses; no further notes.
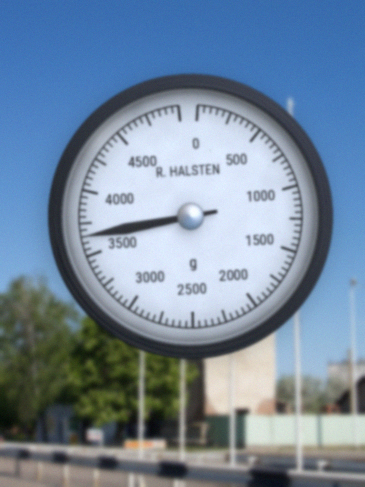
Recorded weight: 3650 (g)
